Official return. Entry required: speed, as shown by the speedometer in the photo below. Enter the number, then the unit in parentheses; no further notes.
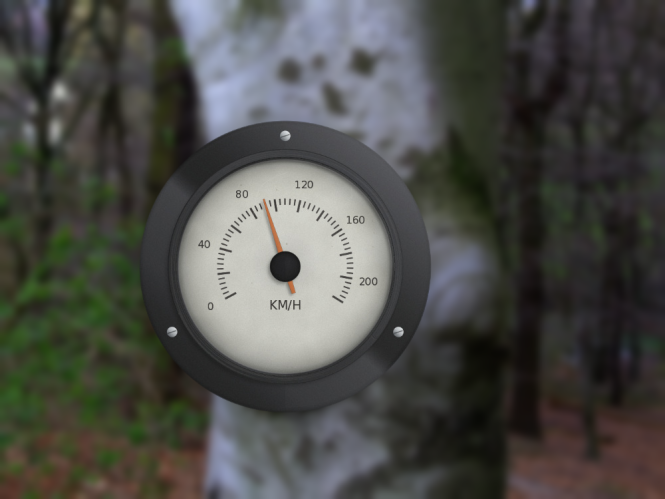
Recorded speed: 92 (km/h)
